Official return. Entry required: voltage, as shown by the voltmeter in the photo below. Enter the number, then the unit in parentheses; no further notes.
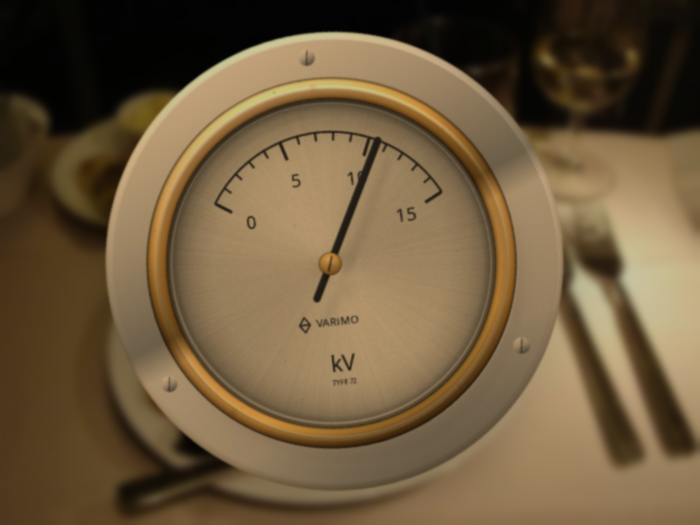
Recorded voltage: 10.5 (kV)
